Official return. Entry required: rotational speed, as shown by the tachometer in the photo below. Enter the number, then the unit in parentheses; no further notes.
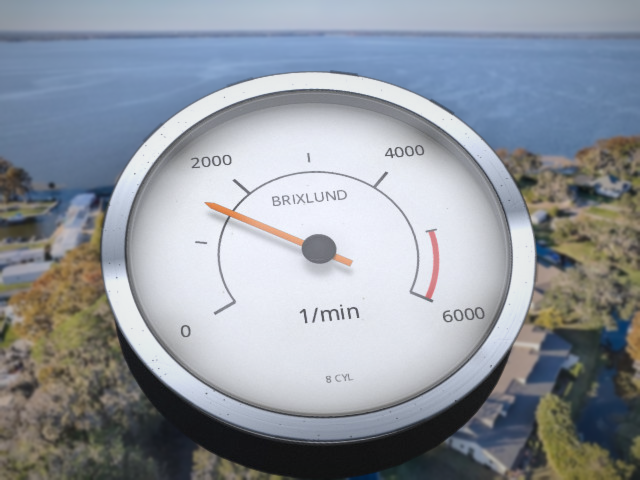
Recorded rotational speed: 1500 (rpm)
